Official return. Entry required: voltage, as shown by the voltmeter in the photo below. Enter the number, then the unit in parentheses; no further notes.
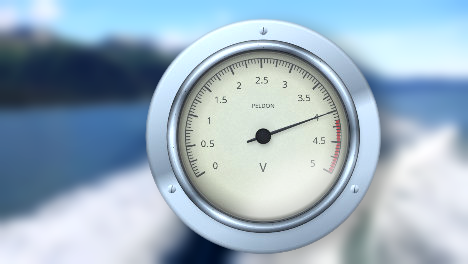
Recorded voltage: 4 (V)
